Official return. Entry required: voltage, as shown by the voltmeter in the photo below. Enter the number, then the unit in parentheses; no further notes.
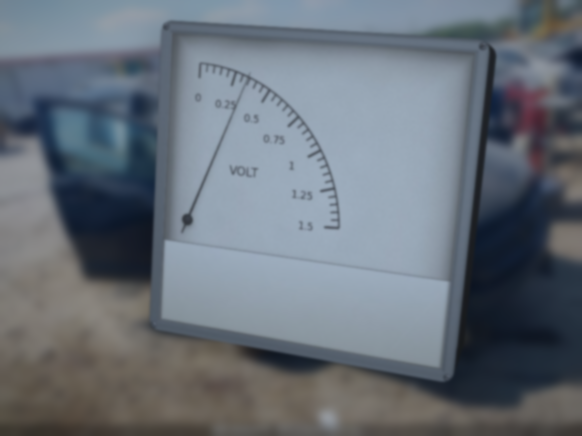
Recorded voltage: 0.35 (V)
